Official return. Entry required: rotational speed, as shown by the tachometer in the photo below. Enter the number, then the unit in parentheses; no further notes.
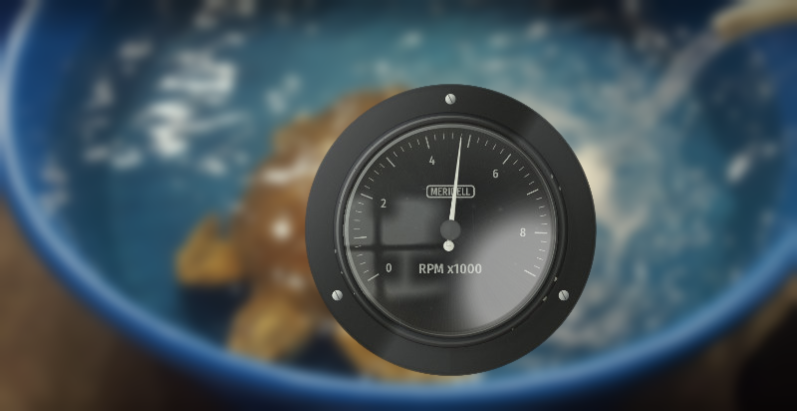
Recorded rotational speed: 4800 (rpm)
